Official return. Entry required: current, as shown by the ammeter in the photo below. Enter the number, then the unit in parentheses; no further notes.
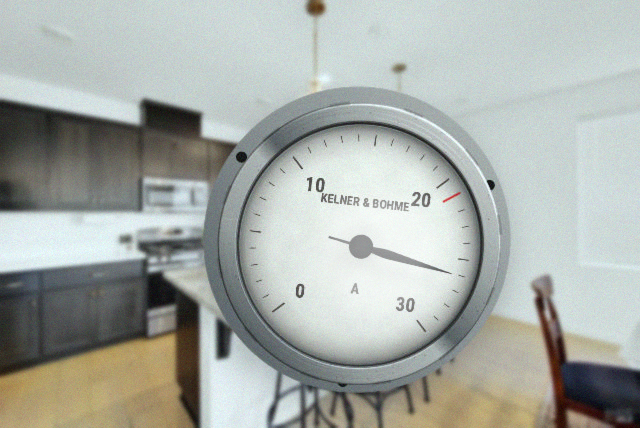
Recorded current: 26 (A)
